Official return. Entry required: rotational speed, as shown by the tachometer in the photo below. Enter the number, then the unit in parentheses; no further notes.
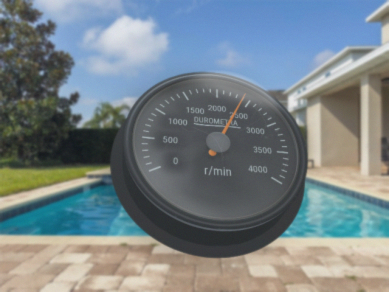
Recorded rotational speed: 2400 (rpm)
